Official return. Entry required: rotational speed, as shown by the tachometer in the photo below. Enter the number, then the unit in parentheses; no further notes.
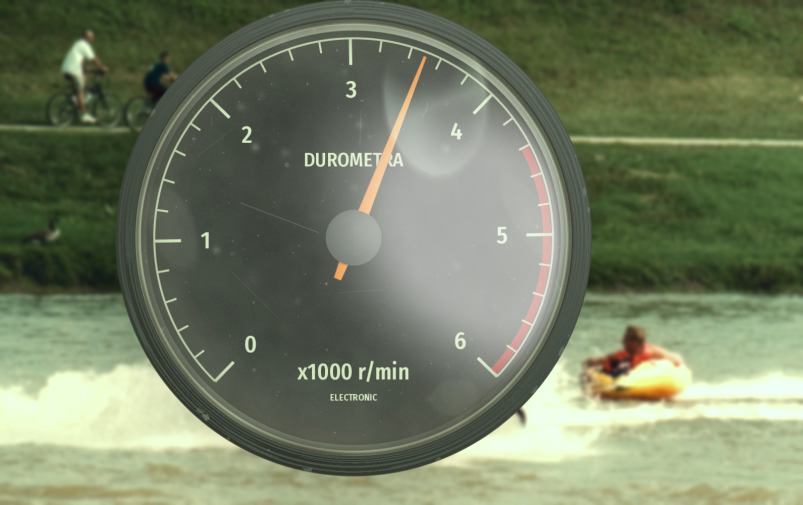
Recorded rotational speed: 3500 (rpm)
